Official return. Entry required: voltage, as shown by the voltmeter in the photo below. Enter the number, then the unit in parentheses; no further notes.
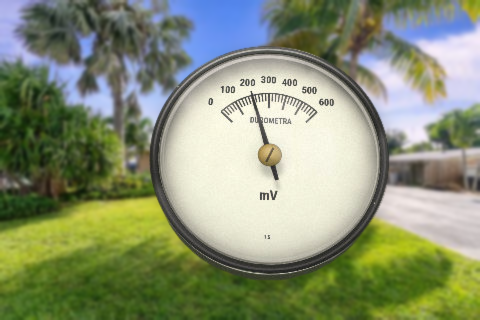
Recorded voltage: 200 (mV)
